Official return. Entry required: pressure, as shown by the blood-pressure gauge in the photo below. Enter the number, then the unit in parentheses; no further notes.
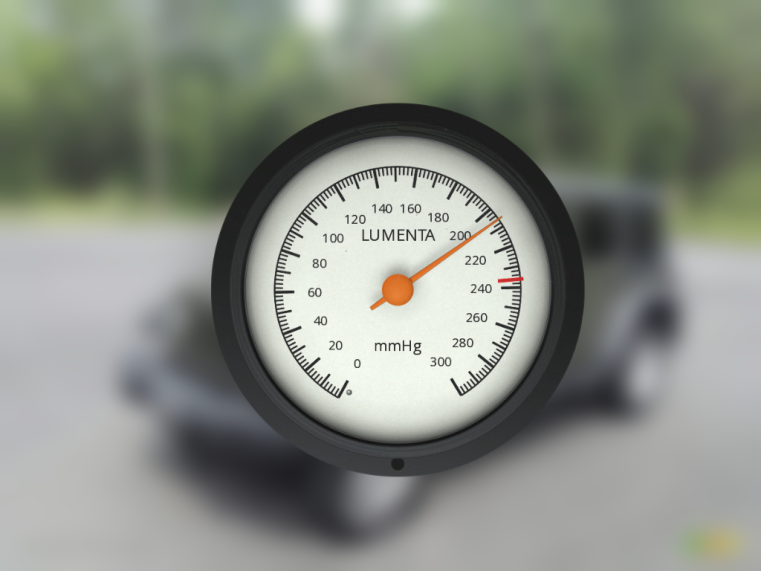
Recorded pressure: 206 (mmHg)
